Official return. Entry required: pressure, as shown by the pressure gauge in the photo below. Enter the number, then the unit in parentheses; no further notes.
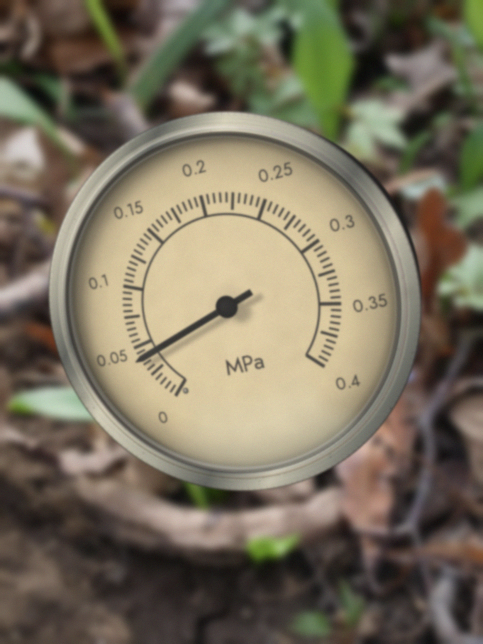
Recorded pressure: 0.04 (MPa)
